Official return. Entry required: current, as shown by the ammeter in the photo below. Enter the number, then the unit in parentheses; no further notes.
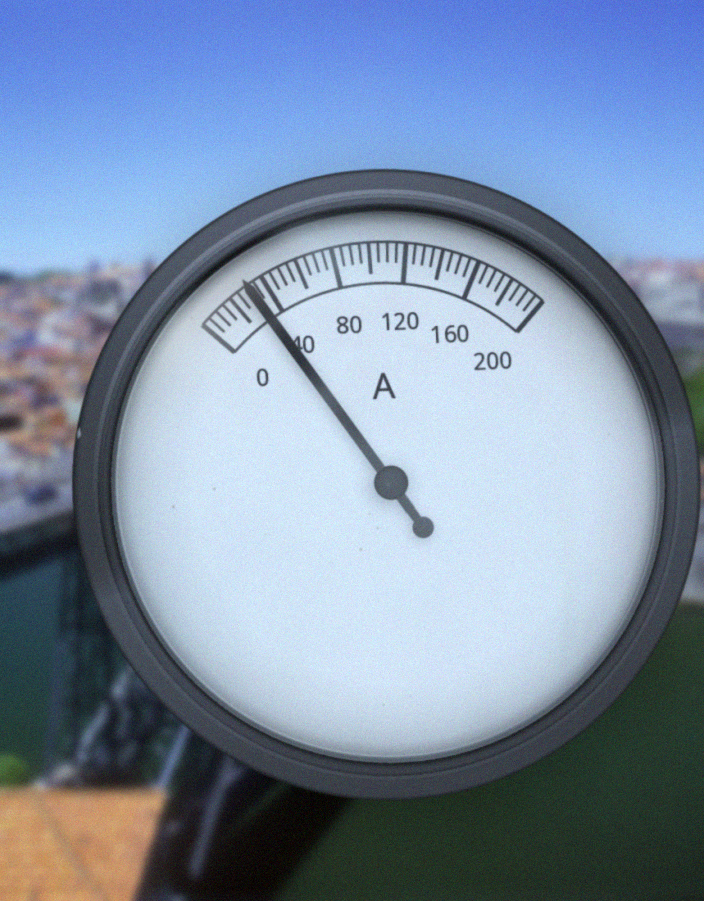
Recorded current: 30 (A)
